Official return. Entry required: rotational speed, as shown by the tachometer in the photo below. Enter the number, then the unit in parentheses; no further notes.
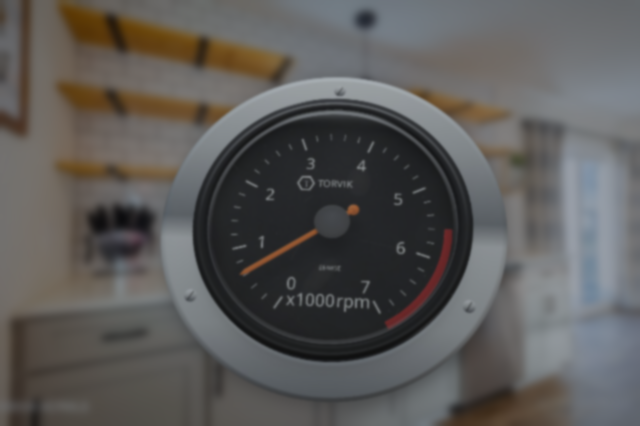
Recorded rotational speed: 600 (rpm)
